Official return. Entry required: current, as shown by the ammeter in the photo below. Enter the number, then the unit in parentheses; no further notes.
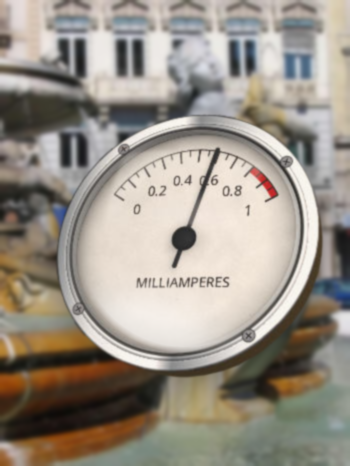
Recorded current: 0.6 (mA)
